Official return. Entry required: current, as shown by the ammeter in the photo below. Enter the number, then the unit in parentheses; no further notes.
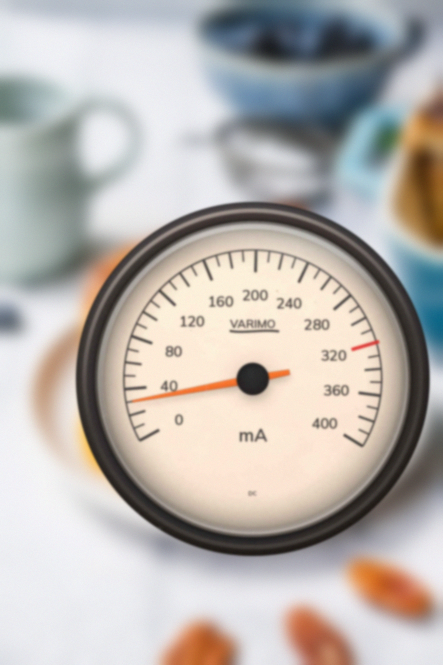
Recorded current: 30 (mA)
